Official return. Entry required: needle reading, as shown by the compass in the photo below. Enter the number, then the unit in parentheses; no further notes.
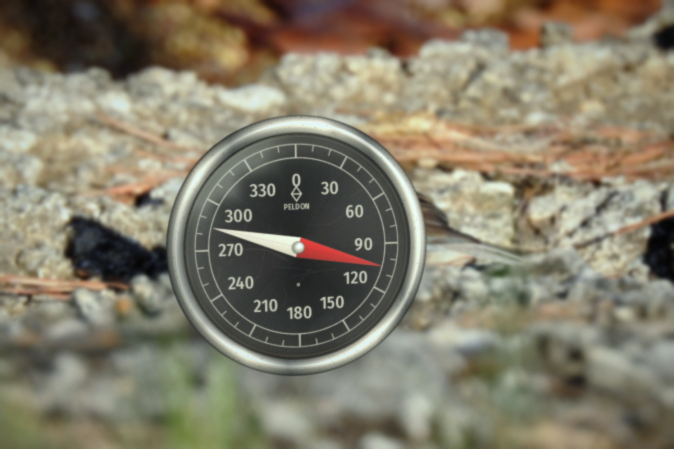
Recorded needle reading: 105 (°)
